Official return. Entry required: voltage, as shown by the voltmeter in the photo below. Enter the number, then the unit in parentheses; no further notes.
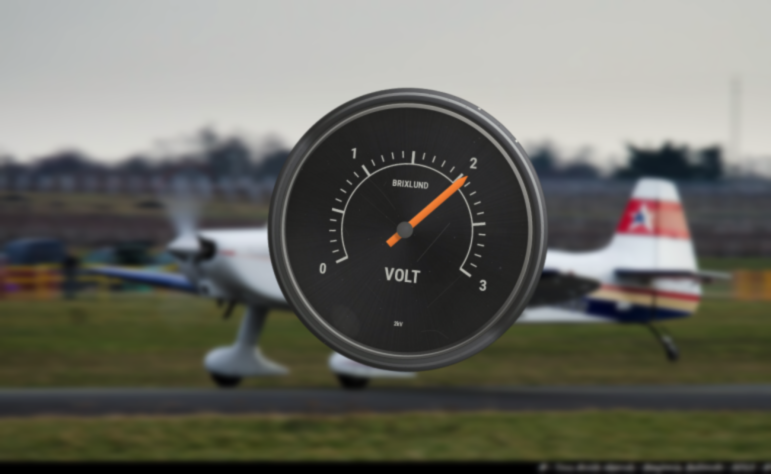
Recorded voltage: 2.05 (V)
